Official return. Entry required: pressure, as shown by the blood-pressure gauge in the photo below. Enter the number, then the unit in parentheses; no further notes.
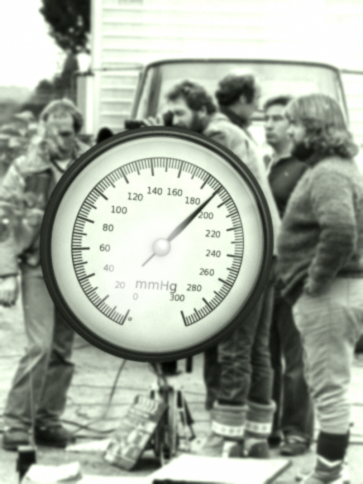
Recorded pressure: 190 (mmHg)
